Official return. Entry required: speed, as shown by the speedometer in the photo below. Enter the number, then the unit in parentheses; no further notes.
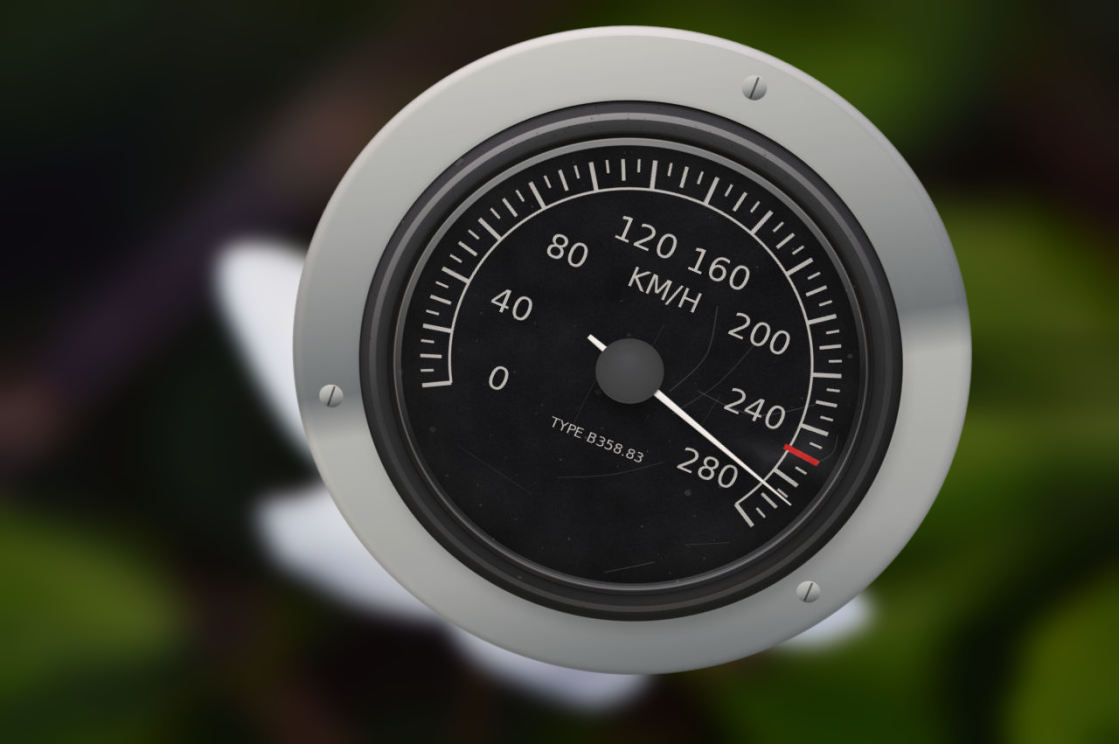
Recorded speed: 265 (km/h)
